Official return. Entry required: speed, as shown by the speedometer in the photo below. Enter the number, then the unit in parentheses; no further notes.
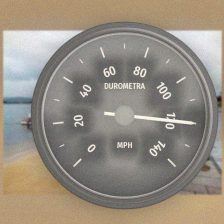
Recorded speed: 120 (mph)
